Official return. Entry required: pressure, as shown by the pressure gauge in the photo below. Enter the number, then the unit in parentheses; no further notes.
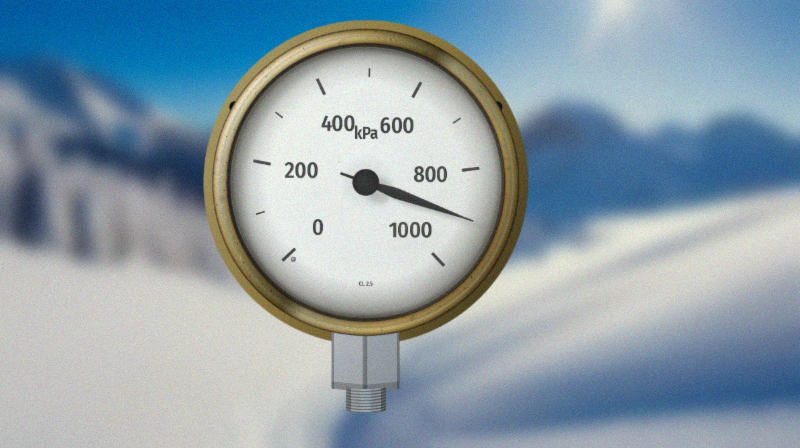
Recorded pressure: 900 (kPa)
